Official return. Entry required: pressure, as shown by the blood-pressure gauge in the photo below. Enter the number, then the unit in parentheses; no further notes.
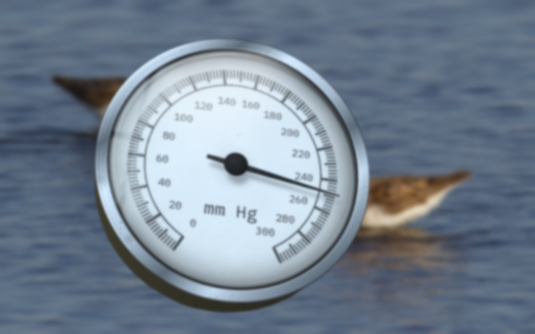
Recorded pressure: 250 (mmHg)
